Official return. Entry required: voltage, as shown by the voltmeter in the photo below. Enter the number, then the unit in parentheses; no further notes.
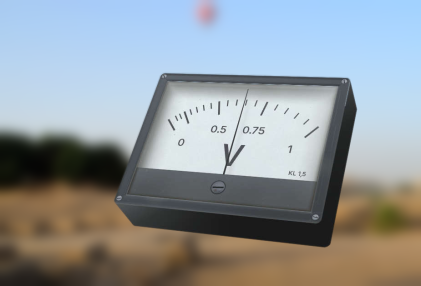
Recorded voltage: 0.65 (V)
